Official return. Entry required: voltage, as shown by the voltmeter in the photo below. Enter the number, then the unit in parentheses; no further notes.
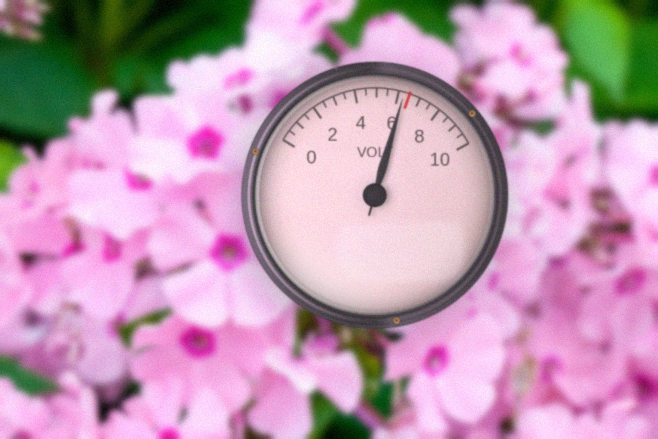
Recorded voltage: 6.25 (V)
